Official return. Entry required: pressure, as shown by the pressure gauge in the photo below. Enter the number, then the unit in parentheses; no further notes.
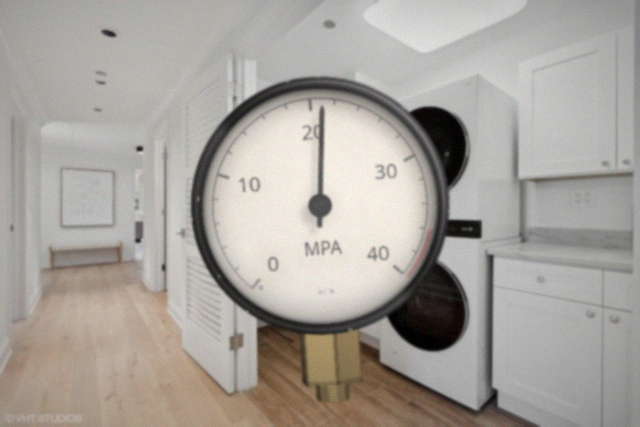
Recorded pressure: 21 (MPa)
